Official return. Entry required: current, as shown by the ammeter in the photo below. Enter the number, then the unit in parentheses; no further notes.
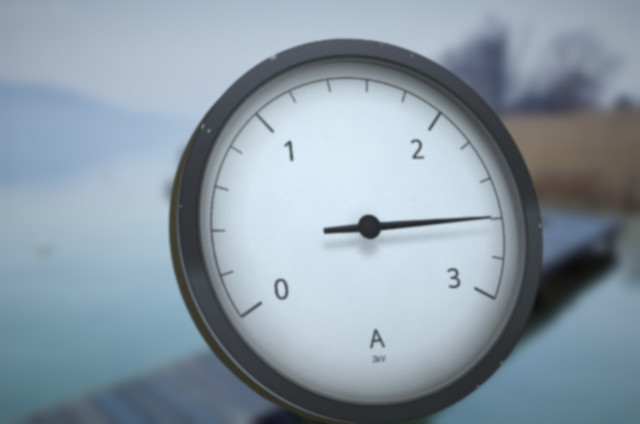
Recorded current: 2.6 (A)
